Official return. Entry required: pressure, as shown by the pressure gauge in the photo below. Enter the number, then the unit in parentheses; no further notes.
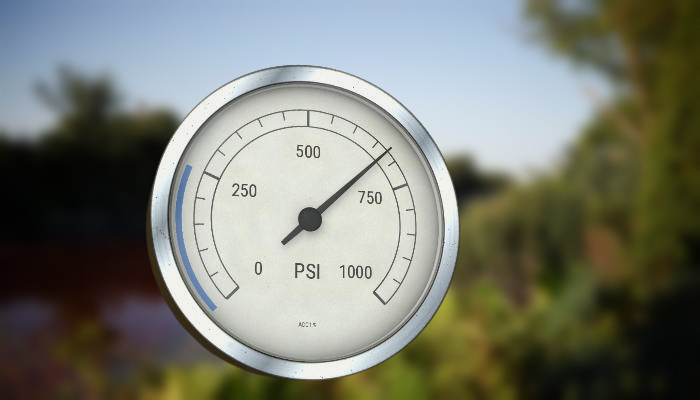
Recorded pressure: 675 (psi)
